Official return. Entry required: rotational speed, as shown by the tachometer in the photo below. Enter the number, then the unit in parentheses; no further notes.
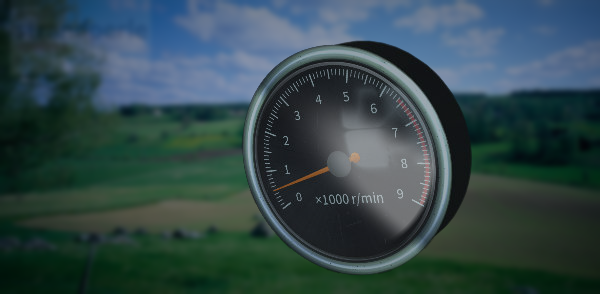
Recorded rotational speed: 500 (rpm)
